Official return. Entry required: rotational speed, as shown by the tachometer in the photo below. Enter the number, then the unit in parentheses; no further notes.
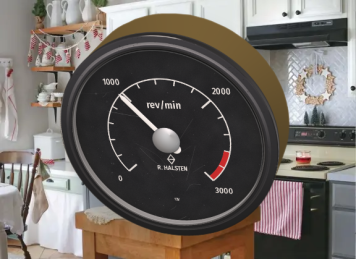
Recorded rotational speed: 1000 (rpm)
